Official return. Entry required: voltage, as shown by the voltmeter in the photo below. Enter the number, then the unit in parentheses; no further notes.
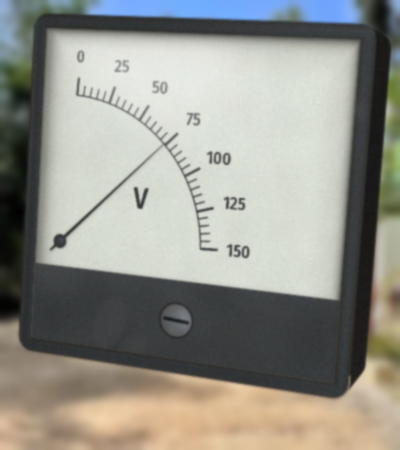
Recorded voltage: 75 (V)
